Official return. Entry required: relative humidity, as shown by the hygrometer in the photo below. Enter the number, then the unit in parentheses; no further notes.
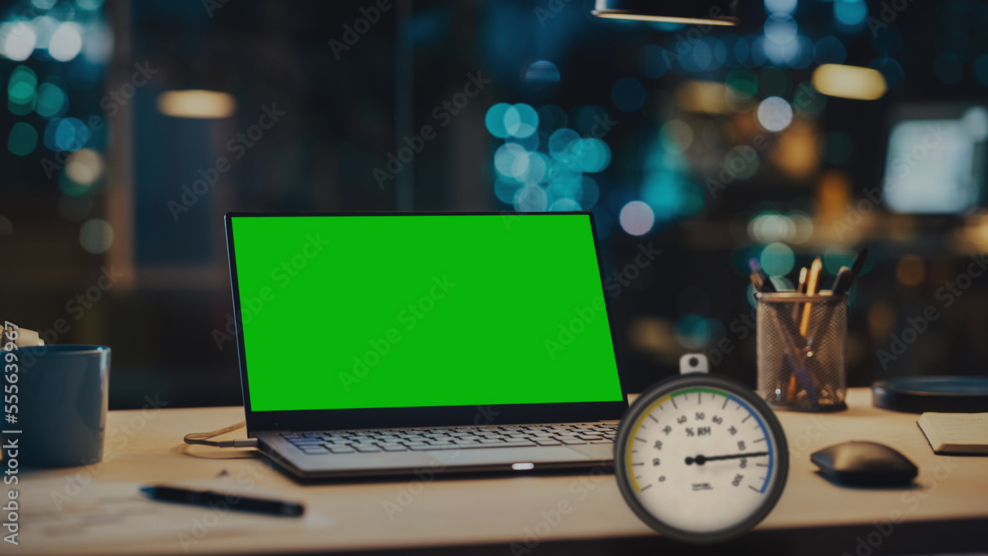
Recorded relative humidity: 85 (%)
